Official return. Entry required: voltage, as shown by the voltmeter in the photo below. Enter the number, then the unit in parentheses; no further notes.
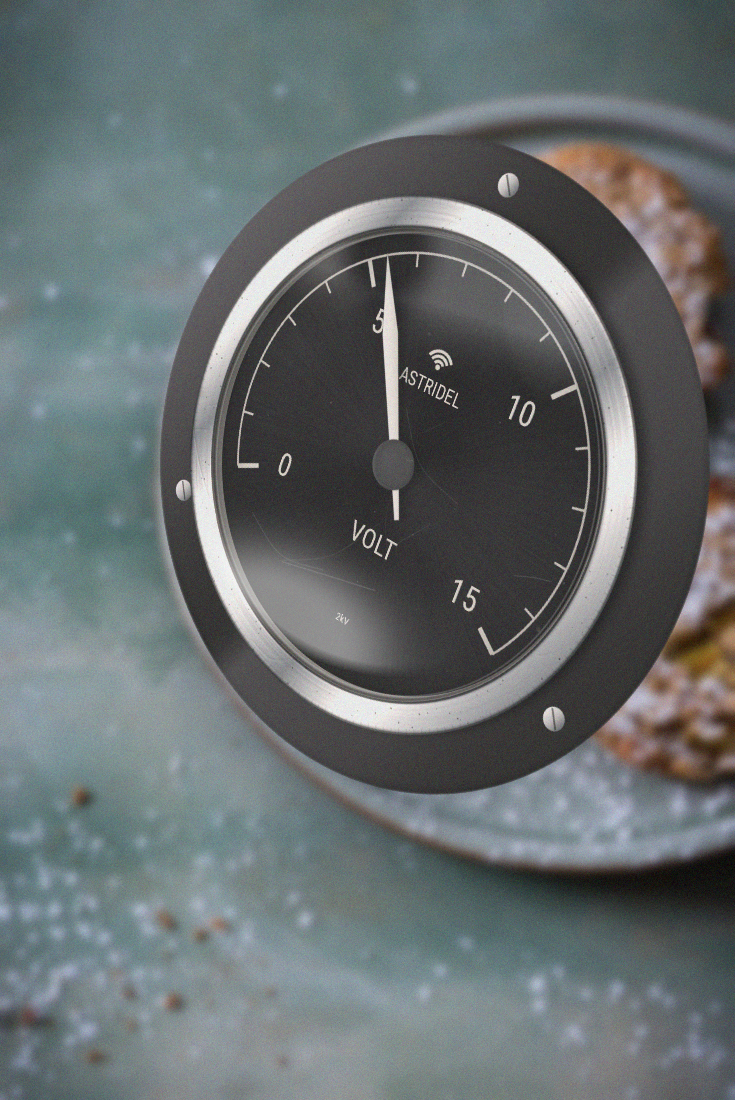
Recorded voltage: 5.5 (V)
